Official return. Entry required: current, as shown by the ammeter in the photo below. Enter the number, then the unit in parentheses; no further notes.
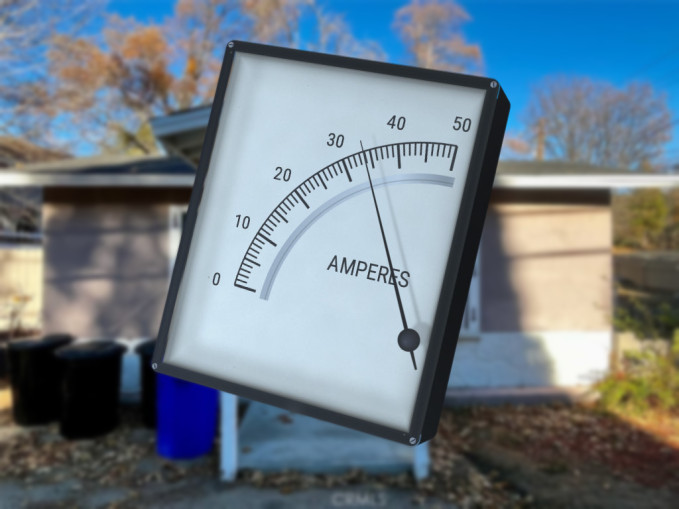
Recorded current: 34 (A)
